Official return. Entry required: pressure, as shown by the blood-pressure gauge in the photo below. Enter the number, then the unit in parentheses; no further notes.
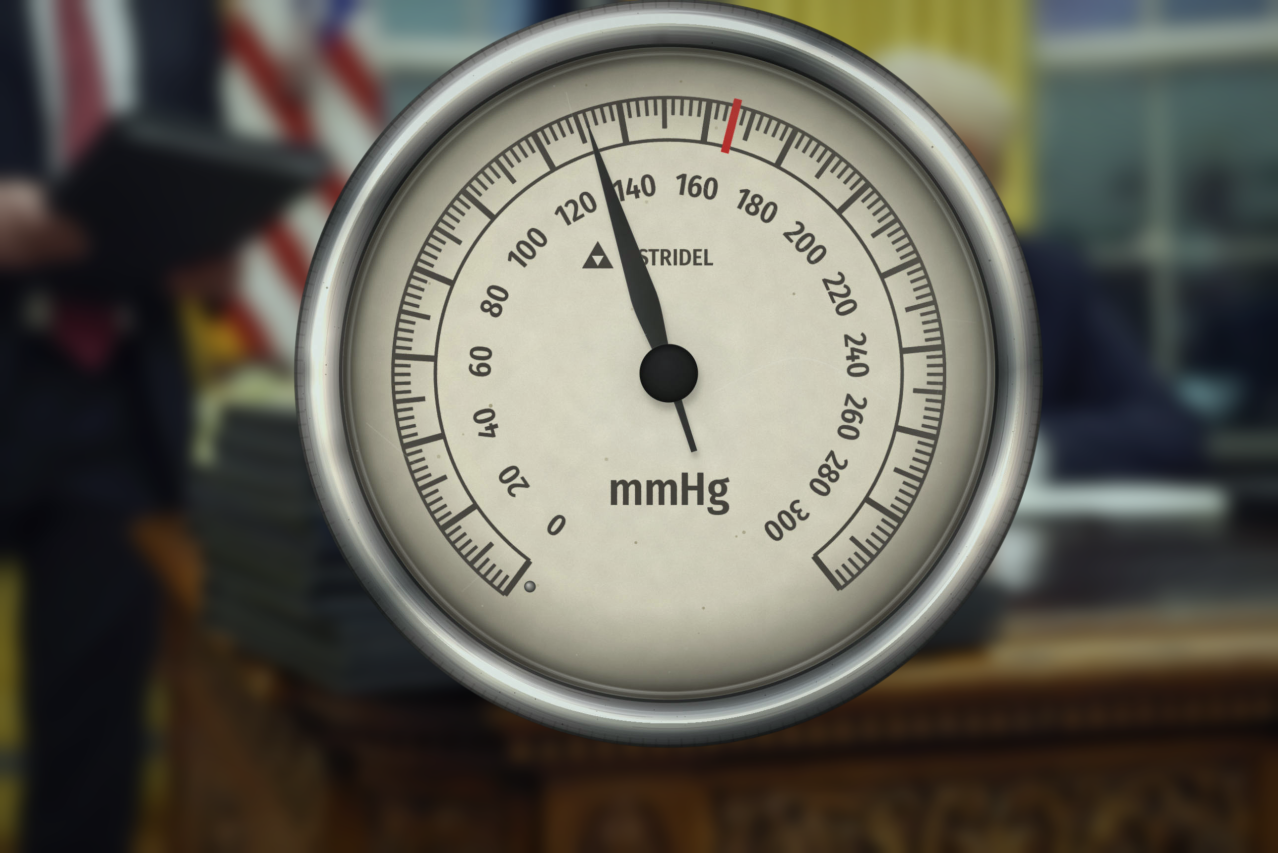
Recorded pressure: 132 (mmHg)
